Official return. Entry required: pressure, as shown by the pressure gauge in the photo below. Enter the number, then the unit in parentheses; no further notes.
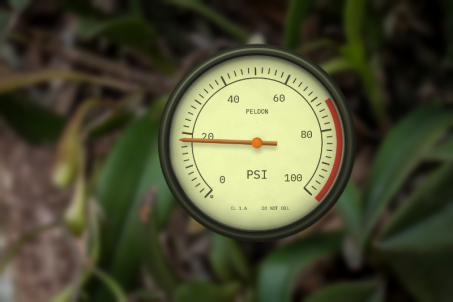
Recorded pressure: 18 (psi)
